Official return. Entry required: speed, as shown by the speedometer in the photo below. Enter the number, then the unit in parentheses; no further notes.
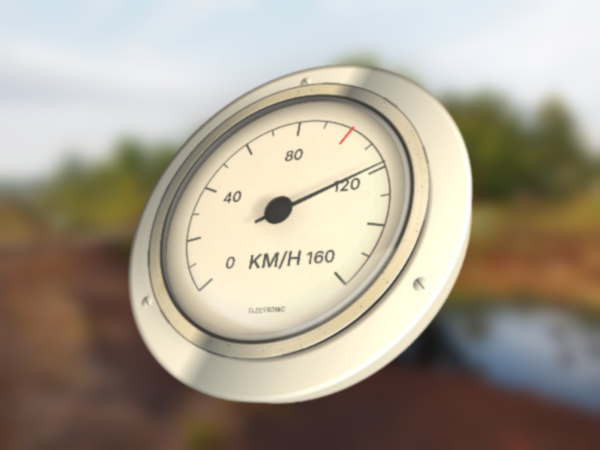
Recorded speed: 120 (km/h)
